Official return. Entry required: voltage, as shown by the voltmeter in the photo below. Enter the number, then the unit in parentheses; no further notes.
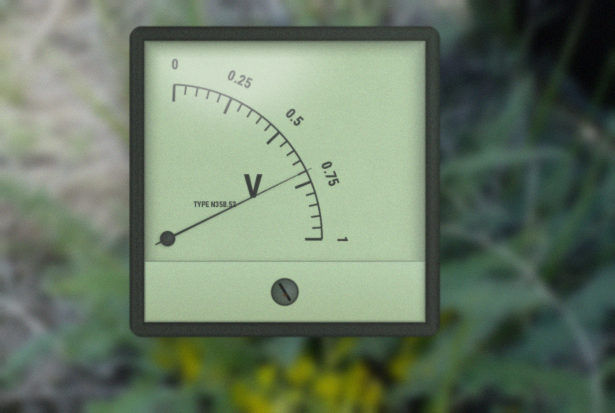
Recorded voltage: 0.7 (V)
